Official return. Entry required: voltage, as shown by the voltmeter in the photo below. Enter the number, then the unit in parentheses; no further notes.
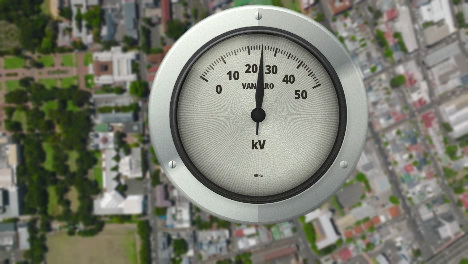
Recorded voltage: 25 (kV)
